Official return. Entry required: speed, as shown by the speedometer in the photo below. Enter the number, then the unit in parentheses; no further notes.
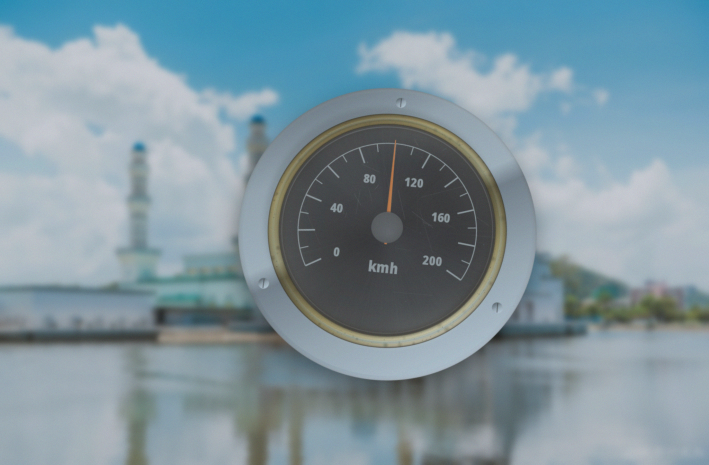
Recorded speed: 100 (km/h)
